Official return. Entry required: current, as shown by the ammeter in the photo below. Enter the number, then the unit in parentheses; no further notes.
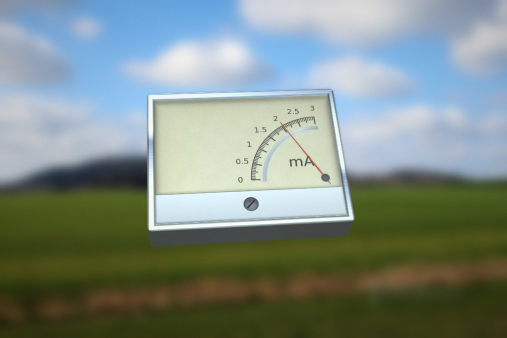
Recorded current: 2 (mA)
